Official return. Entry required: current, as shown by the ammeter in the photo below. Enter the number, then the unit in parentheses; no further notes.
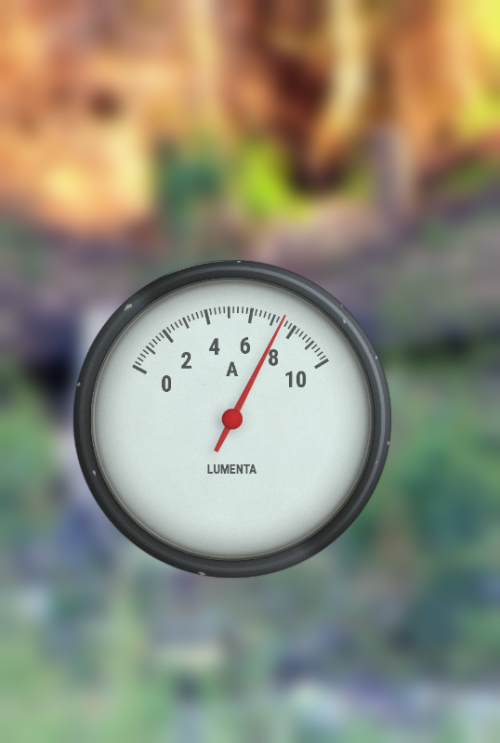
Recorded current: 7.4 (A)
